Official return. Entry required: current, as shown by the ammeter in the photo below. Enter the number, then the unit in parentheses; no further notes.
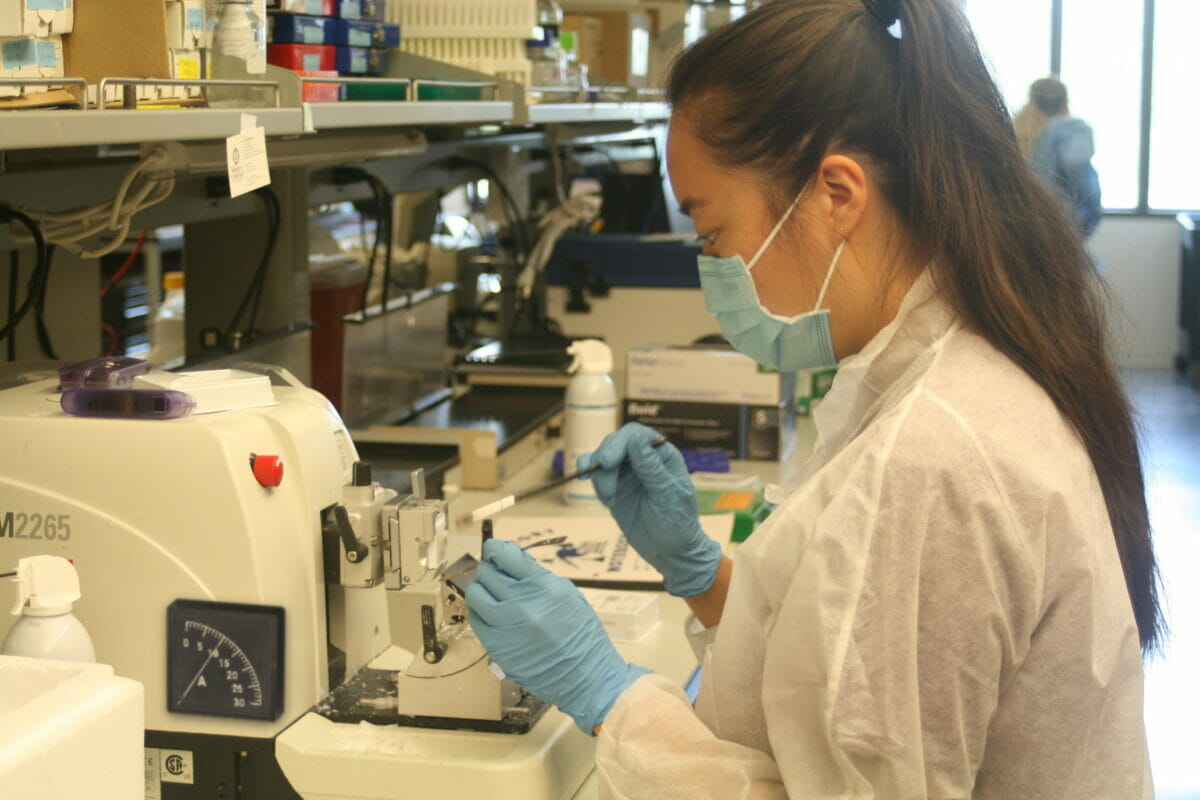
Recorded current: 10 (A)
